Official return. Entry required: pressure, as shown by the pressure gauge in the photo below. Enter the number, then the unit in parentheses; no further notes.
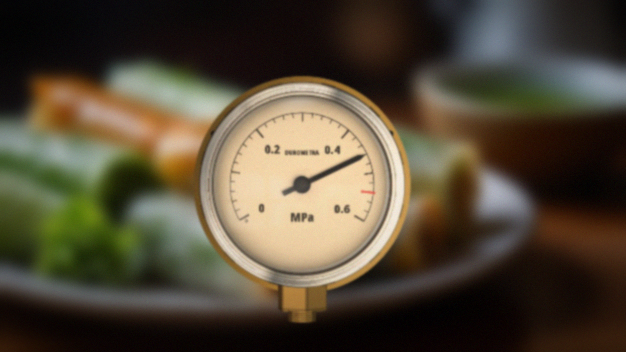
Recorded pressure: 0.46 (MPa)
